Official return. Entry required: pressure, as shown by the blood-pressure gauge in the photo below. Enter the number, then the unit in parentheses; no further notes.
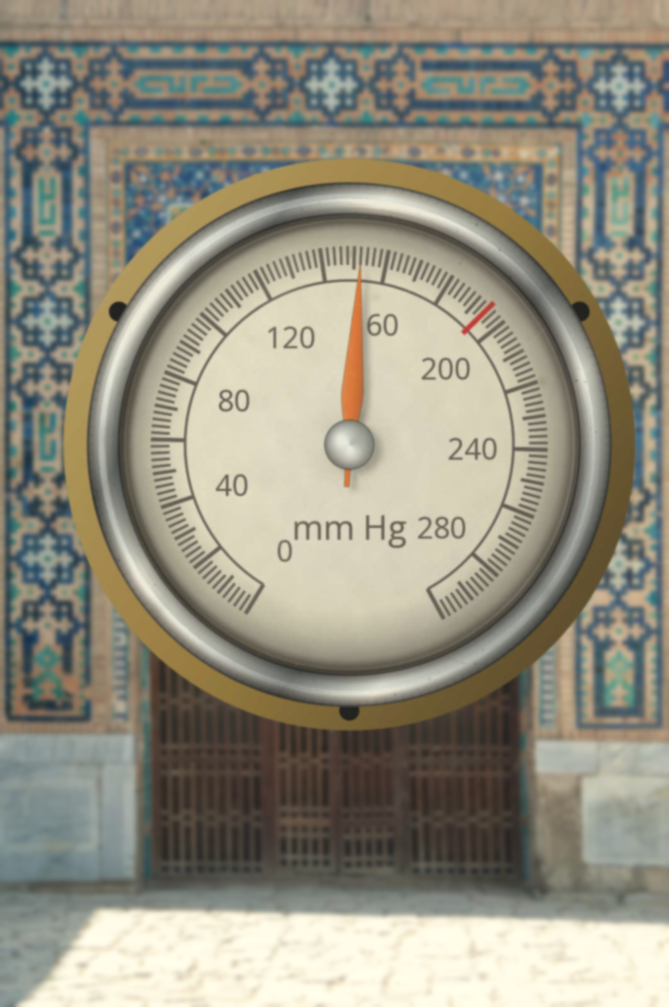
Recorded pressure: 152 (mmHg)
